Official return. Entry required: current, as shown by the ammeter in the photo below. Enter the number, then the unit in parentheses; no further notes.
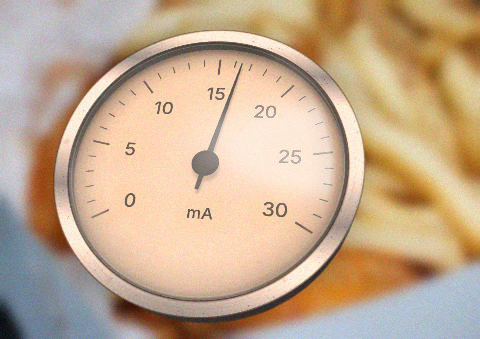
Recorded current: 16.5 (mA)
